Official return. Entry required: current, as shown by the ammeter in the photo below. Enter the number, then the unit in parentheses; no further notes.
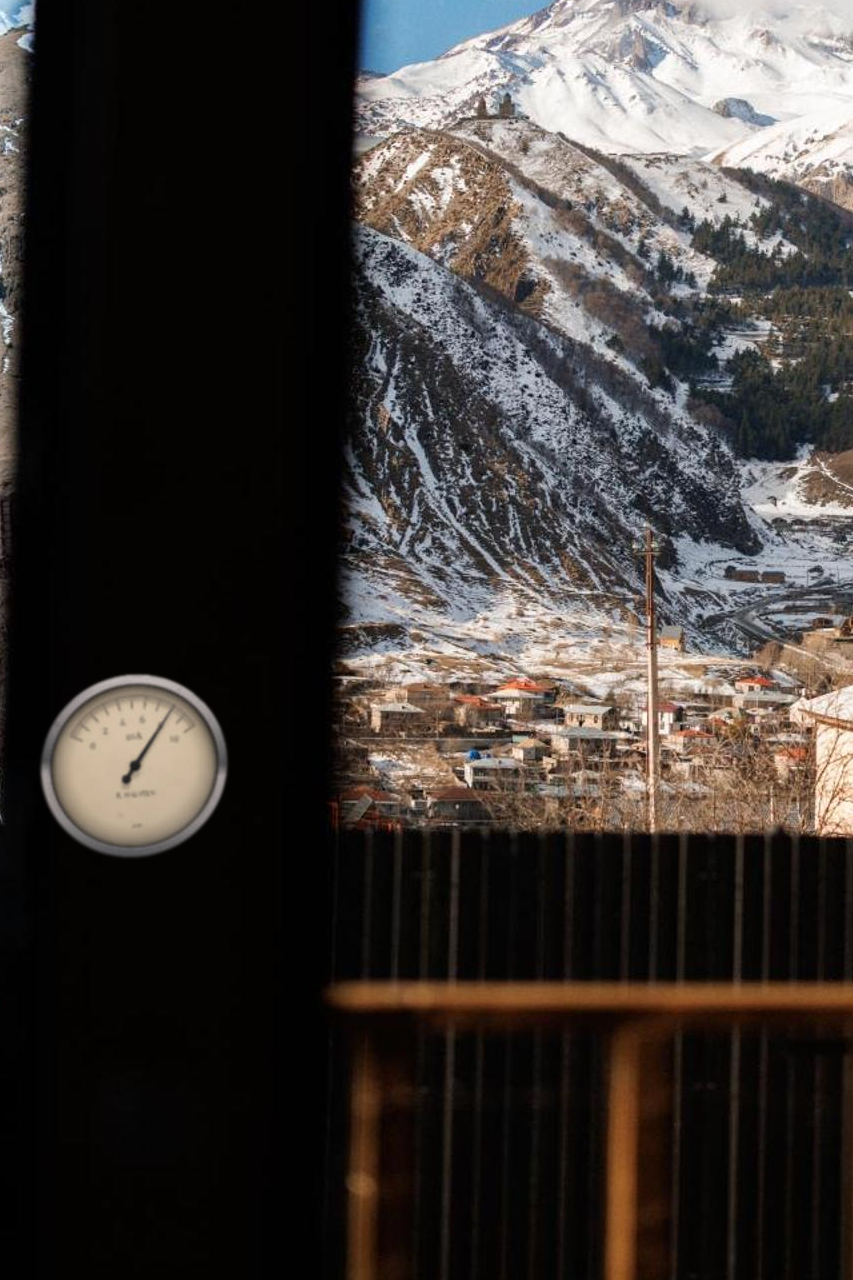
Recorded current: 8 (mA)
